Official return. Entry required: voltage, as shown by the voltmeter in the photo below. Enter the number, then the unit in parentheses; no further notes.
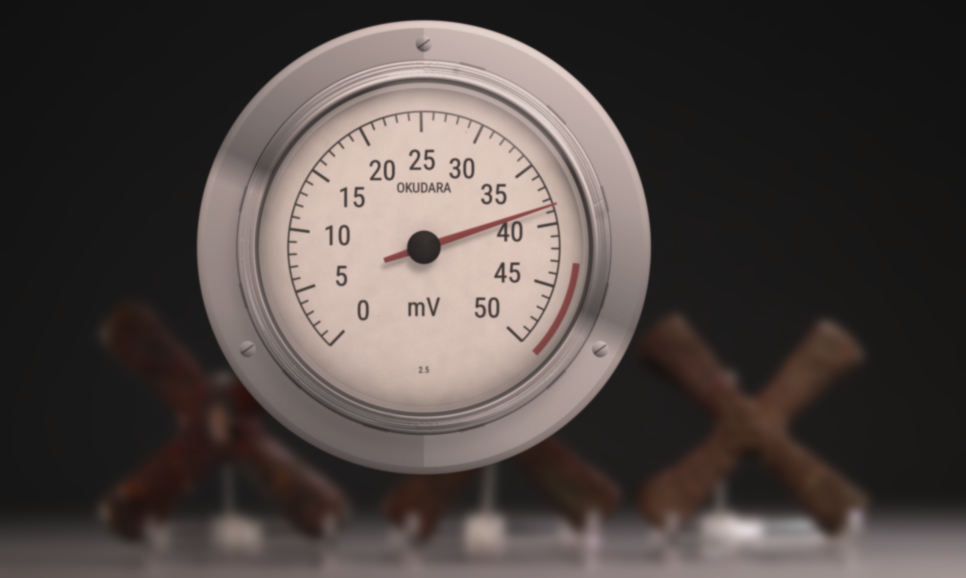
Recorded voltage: 38.5 (mV)
